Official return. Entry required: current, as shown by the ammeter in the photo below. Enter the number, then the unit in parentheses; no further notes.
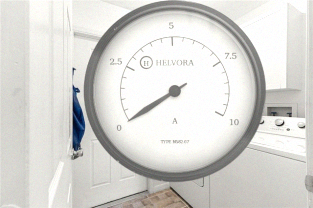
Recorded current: 0 (A)
